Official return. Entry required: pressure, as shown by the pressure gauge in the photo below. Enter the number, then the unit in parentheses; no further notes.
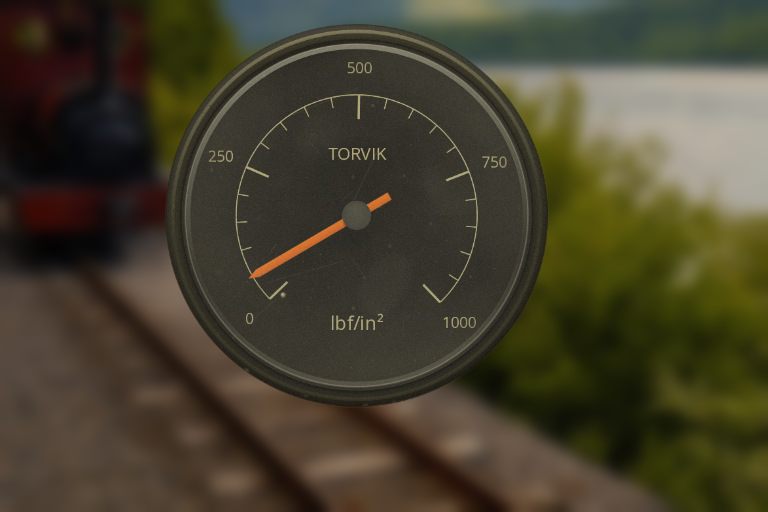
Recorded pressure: 50 (psi)
